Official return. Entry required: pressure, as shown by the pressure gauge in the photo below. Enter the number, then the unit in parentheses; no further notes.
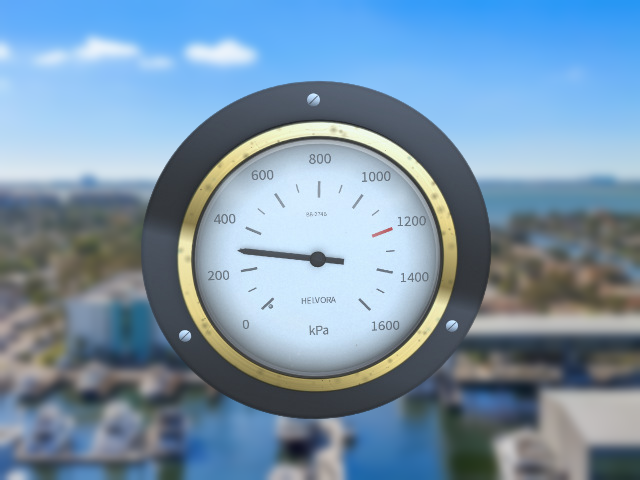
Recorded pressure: 300 (kPa)
